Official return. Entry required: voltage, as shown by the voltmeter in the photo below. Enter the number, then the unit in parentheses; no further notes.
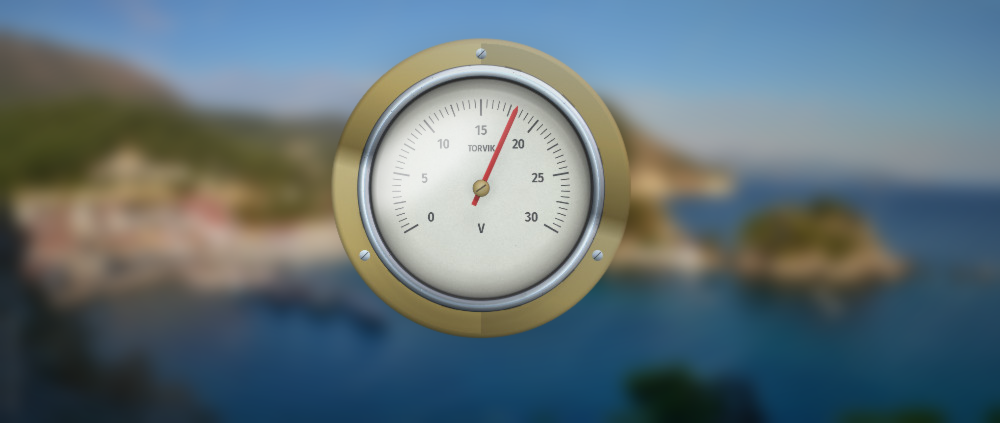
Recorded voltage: 18 (V)
